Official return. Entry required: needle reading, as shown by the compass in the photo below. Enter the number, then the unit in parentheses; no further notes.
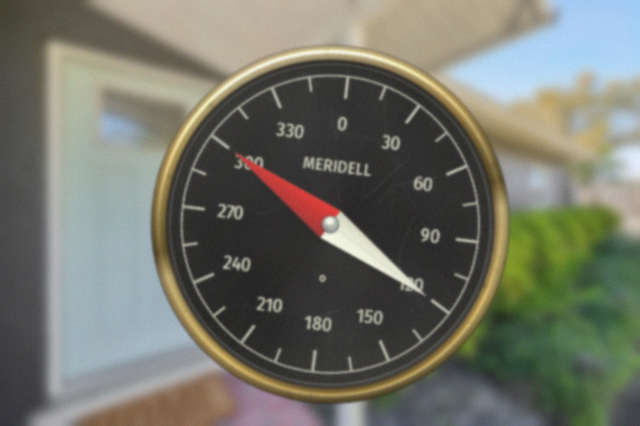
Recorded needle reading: 300 (°)
